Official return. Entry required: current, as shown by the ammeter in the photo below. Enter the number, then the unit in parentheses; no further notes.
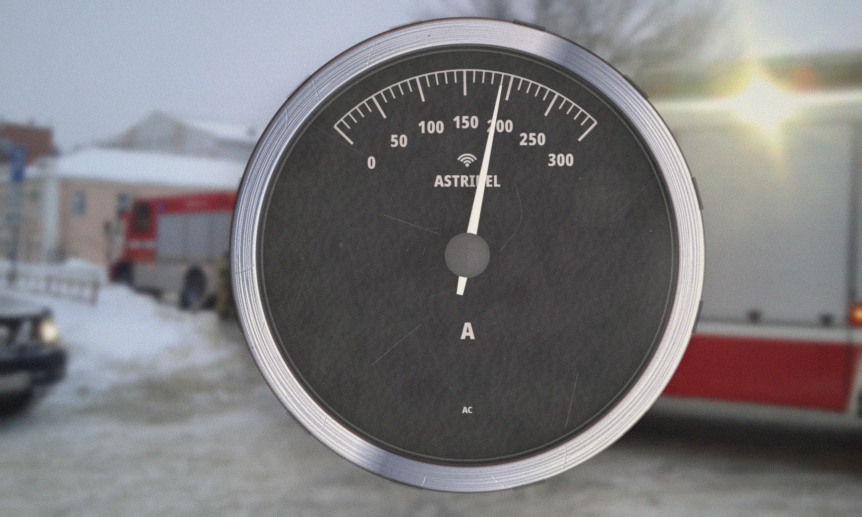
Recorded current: 190 (A)
